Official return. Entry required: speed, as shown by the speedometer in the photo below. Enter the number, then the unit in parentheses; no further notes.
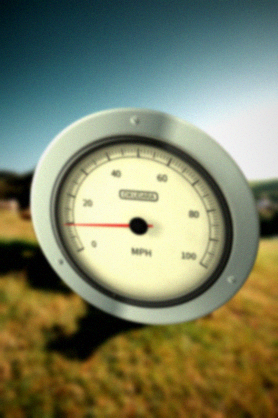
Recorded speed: 10 (mph)
